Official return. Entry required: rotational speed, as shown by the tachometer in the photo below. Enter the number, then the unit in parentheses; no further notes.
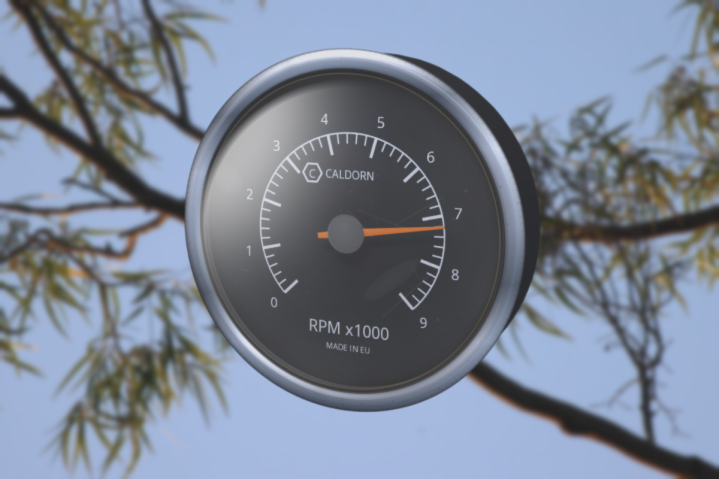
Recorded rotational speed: 7200 (rpm)
